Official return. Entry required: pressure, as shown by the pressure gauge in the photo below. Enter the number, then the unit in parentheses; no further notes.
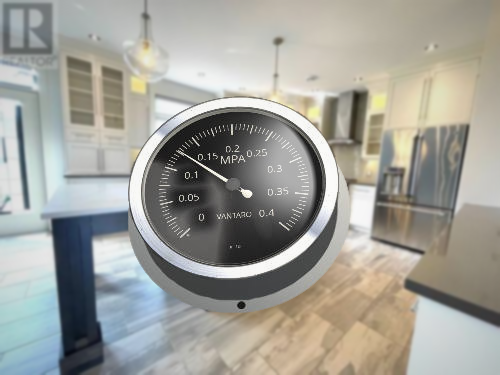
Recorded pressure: 0.125 (MPa)
